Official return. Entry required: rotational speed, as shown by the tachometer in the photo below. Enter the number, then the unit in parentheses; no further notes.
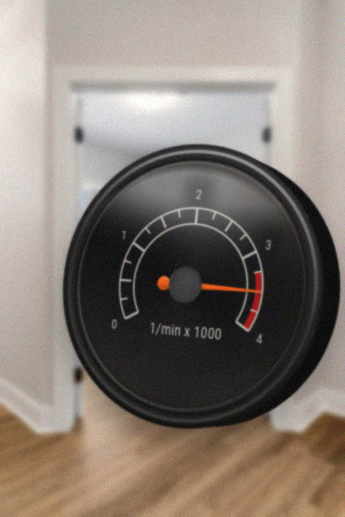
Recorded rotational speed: 3500 (rpm)
